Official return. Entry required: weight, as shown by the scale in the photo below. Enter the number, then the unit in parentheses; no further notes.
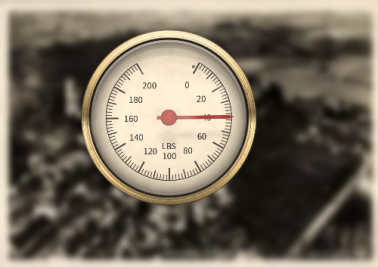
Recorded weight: 40 (lb)
